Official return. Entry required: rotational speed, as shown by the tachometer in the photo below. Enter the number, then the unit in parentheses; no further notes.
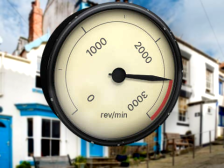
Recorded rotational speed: 2500 (rpm)
